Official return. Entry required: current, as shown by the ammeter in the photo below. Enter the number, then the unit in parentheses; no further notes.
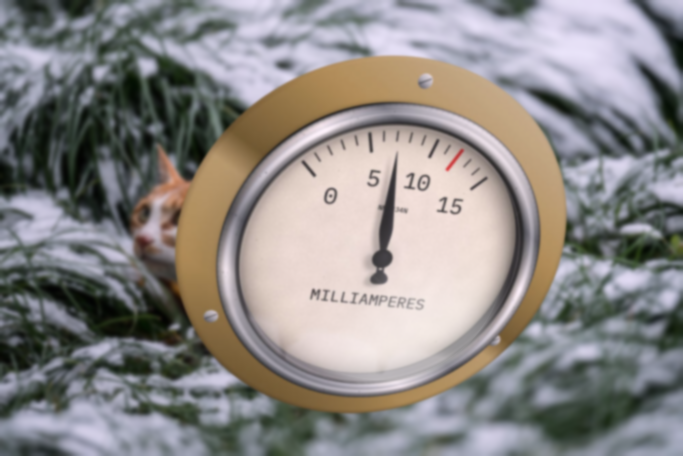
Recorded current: 7 (mA)
